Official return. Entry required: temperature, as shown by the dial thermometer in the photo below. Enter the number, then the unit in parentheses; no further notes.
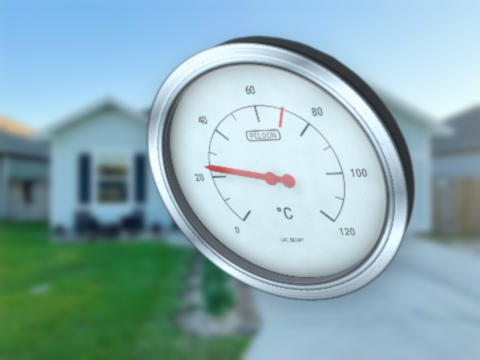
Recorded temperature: 25 (°C)
